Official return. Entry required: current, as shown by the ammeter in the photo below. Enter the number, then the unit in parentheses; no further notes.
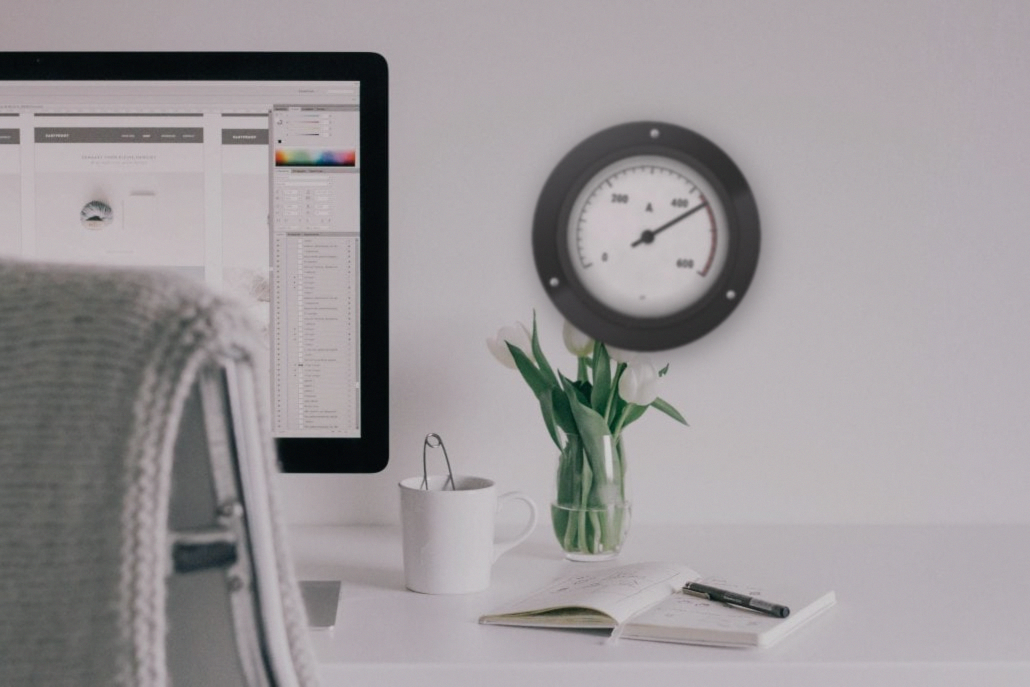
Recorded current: 440 (A)
